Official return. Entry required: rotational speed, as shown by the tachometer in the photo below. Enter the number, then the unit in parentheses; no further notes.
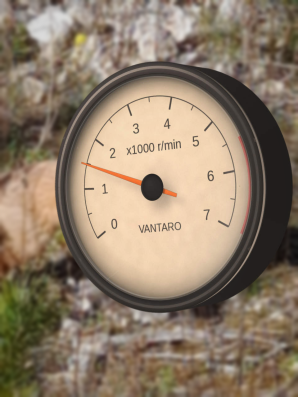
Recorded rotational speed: 1500 (rpm)
